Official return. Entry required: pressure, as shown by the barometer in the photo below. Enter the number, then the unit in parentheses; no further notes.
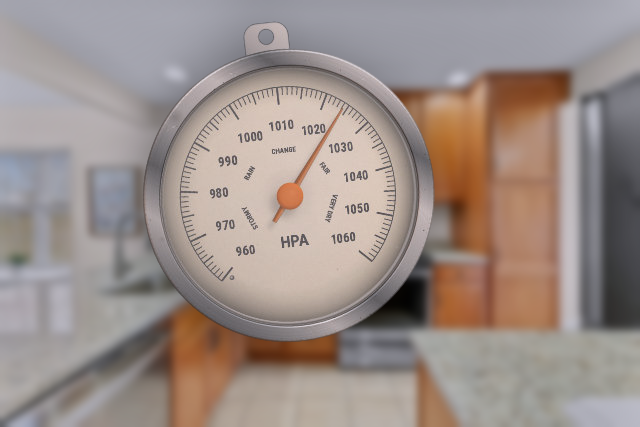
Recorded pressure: 1024 (hPa)
